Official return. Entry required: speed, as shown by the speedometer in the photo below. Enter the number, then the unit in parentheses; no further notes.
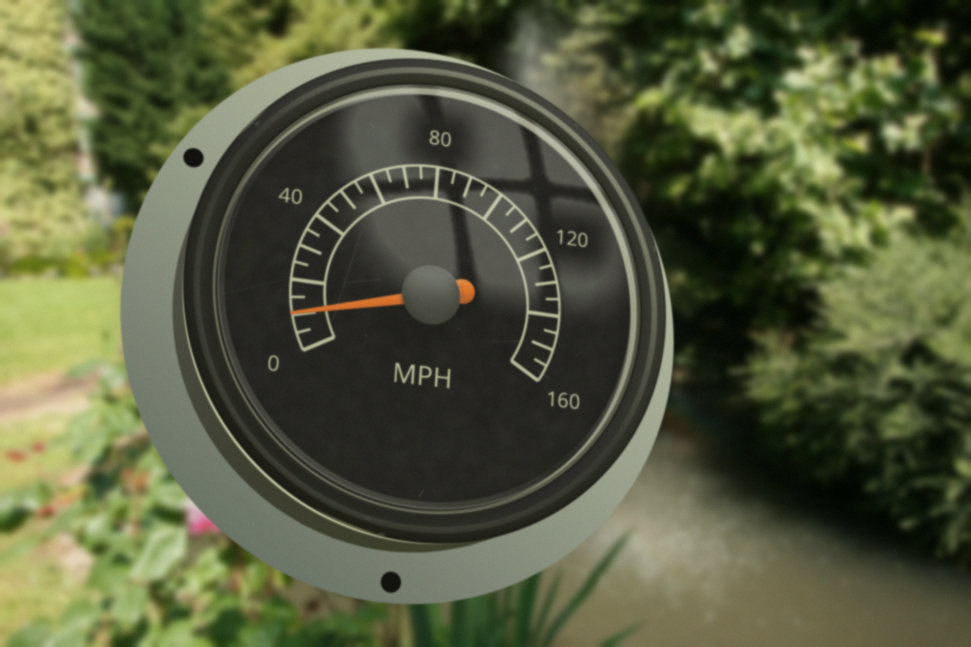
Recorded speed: 10 (mph)
